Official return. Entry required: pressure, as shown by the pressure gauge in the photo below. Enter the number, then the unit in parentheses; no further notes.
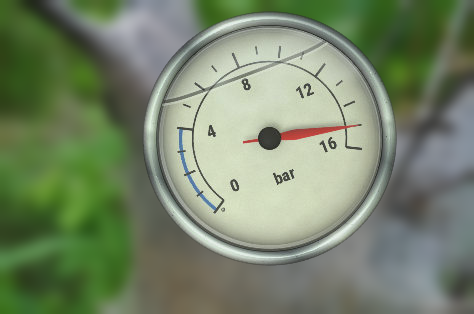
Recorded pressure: 15 (bar)
